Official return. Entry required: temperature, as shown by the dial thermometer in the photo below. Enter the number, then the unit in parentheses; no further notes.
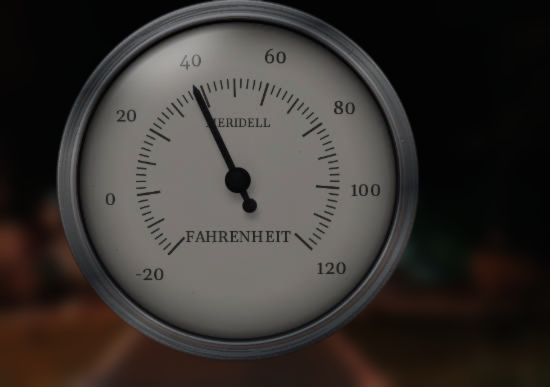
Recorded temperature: 38 (°F)
